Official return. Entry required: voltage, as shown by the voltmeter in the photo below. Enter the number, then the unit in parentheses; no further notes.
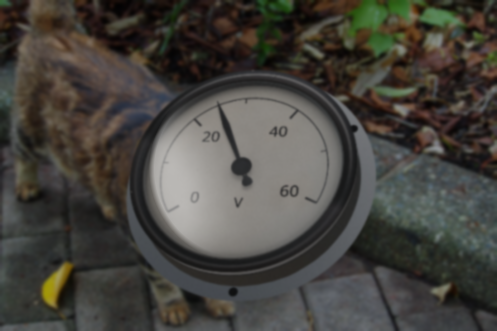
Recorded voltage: 25 (V)
